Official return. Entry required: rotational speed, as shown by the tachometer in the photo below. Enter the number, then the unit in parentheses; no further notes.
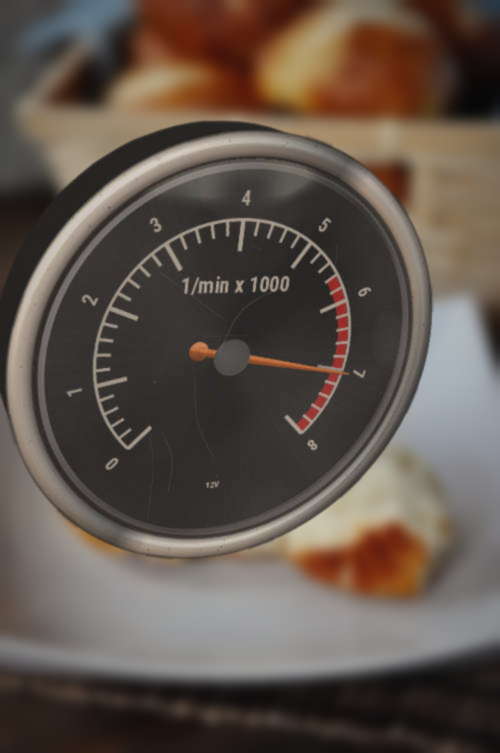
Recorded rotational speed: 7000 (rpm)
